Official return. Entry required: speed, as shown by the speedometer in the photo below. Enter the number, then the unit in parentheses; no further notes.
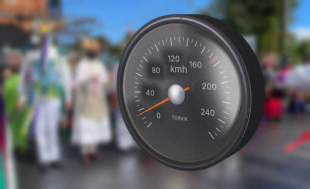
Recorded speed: 15 (km/h)
